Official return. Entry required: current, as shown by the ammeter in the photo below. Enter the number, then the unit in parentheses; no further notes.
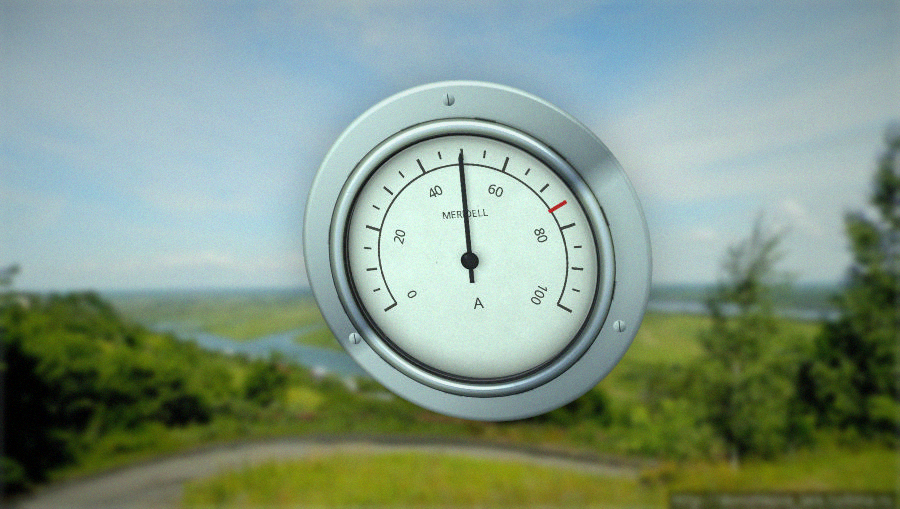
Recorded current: 50 (A)
